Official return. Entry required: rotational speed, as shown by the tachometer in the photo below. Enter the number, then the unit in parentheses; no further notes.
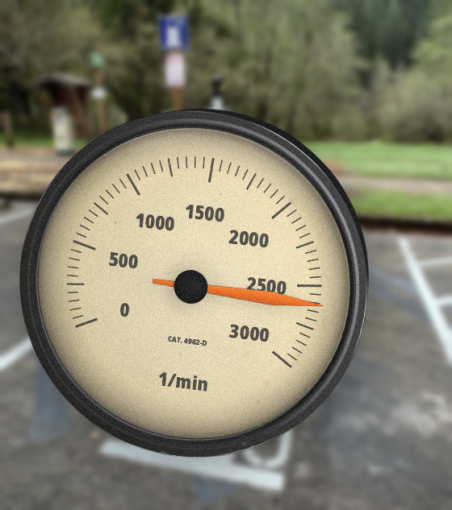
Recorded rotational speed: 2600 (rpm)
